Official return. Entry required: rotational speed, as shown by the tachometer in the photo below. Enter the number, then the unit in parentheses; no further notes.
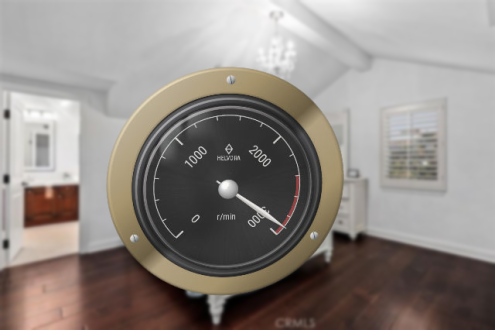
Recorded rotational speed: 2900 (rpm)
